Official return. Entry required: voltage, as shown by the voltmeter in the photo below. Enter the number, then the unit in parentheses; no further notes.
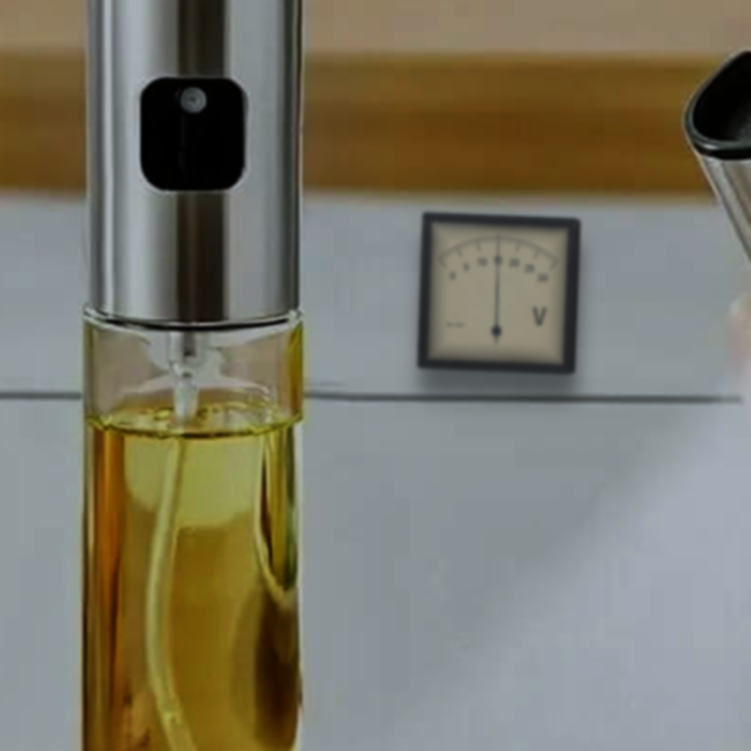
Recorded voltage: 15 (V)
